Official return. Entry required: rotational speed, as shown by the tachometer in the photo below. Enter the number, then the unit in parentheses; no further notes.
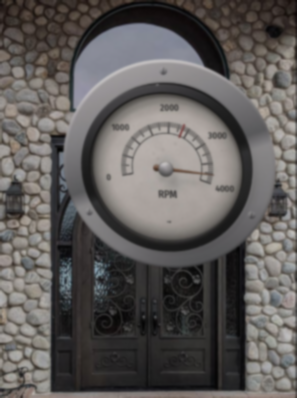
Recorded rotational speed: 3750 (rpm)
